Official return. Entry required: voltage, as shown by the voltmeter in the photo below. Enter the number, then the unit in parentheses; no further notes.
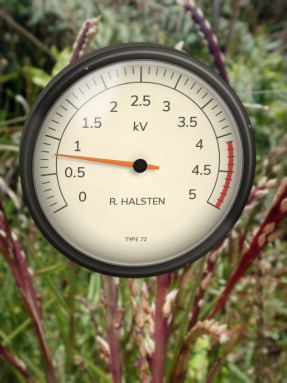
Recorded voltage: 0.8 (kV)
